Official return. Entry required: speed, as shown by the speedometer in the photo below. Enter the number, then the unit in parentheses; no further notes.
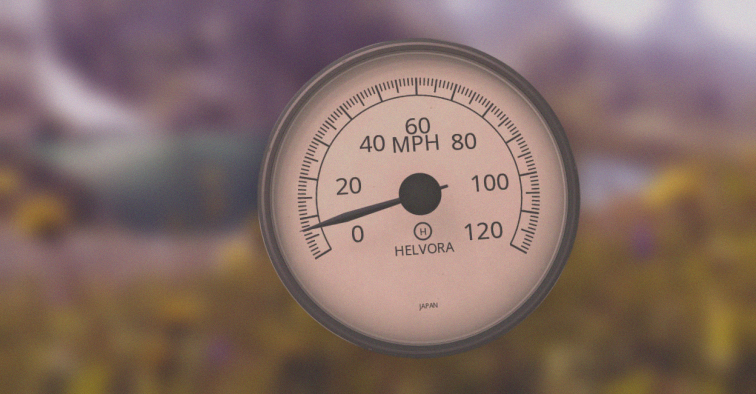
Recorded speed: 7 (mph)
